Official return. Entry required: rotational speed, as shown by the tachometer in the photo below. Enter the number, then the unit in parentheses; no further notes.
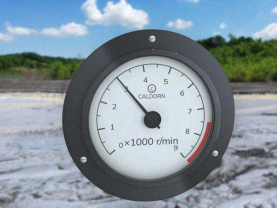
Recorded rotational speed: 3000 (rpm)
